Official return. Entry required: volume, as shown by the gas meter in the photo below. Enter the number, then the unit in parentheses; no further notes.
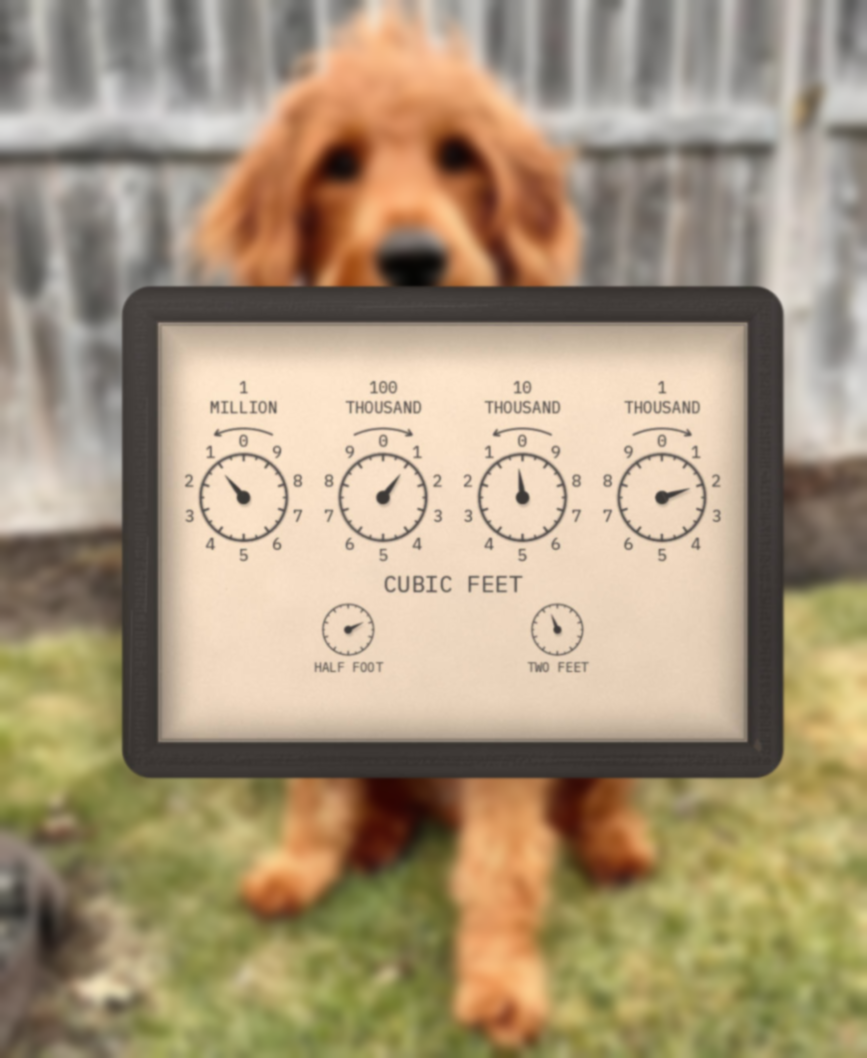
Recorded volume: 110200 (ft³)
